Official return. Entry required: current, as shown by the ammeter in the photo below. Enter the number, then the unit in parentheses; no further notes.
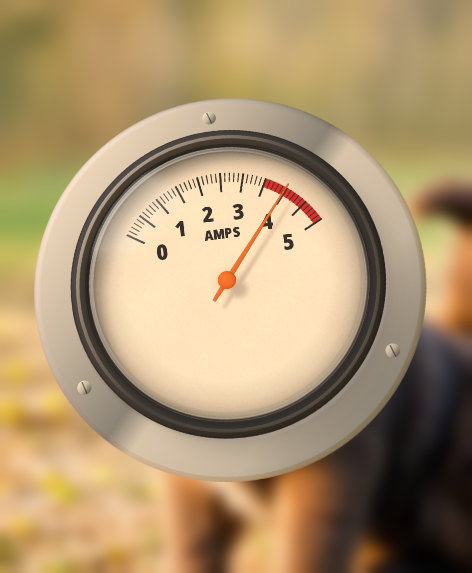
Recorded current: 4 (A)
